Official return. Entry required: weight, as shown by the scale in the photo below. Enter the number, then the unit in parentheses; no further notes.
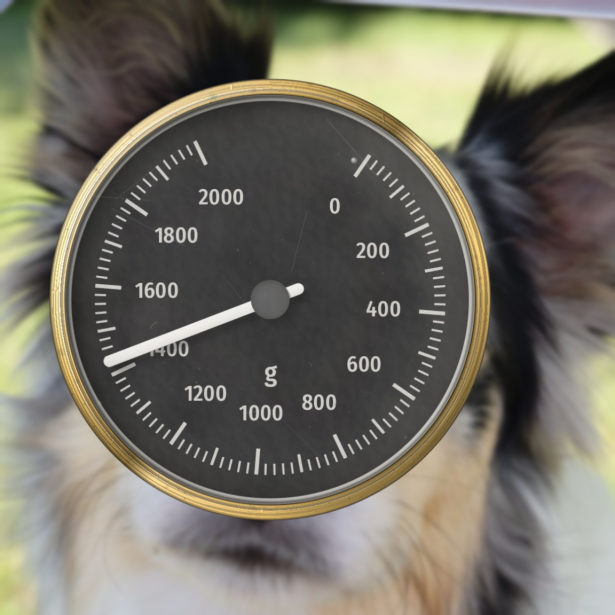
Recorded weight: 1430 (g)
